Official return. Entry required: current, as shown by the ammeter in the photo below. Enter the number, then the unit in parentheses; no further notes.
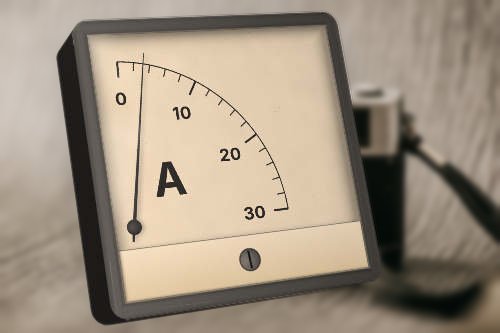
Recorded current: 3 (A)
